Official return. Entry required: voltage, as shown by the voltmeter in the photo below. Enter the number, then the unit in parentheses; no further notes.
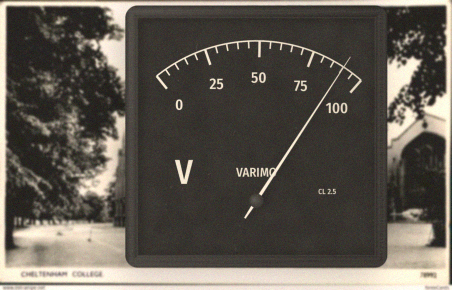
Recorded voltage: 90 (V)
